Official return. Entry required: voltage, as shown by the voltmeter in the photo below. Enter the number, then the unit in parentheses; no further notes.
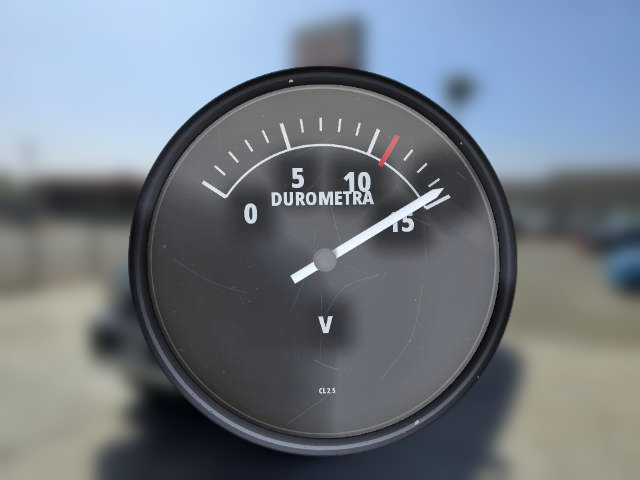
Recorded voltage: 14.5 (V)
